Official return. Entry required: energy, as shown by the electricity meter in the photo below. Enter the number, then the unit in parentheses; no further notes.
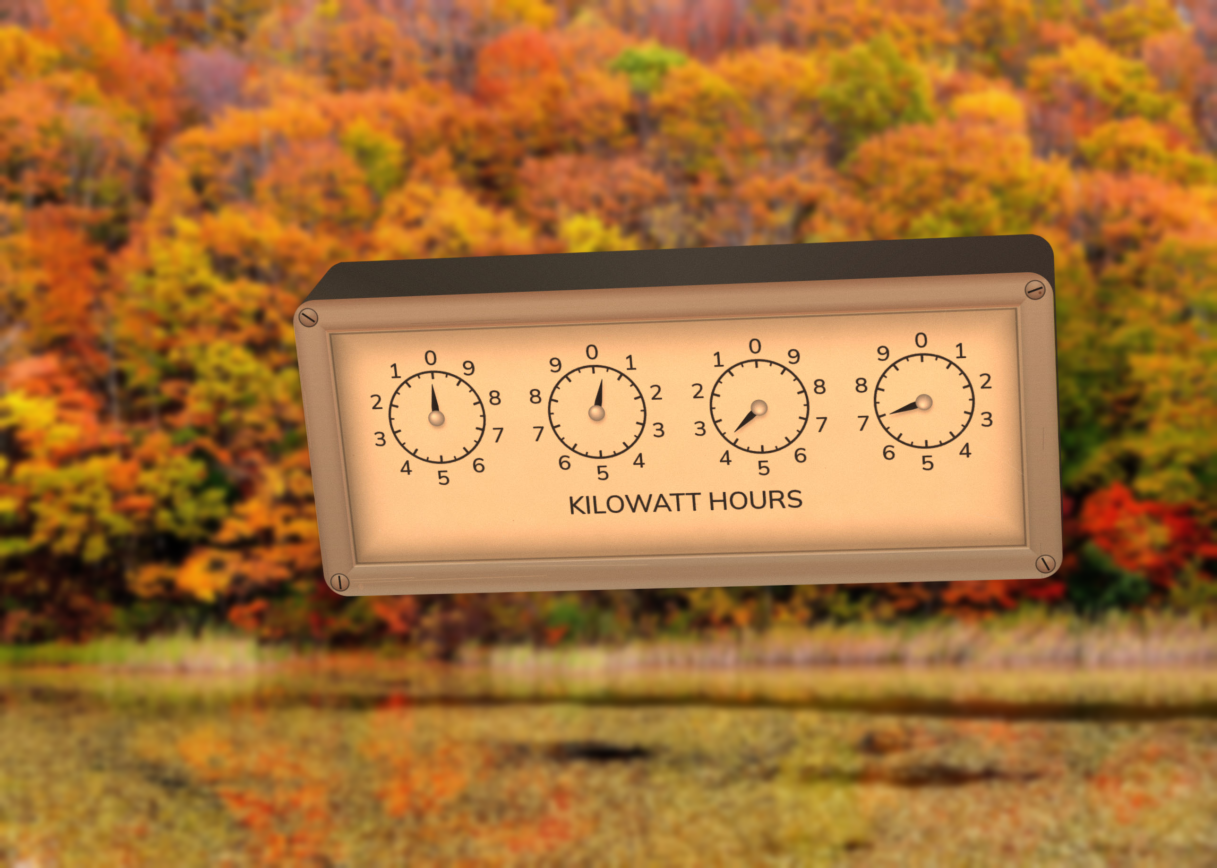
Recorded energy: 37 (kWh)
